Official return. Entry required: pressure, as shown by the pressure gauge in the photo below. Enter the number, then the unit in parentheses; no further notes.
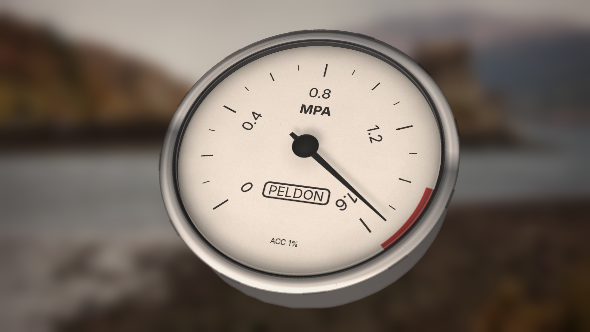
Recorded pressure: 1.55 (MPa)
